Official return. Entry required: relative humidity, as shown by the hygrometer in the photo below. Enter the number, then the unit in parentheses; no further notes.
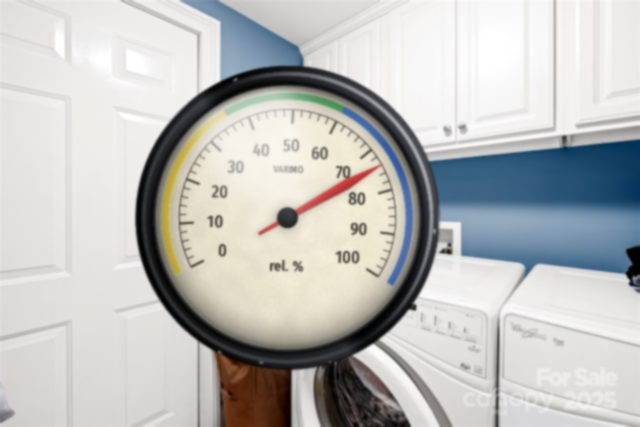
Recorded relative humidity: 74 (%)
